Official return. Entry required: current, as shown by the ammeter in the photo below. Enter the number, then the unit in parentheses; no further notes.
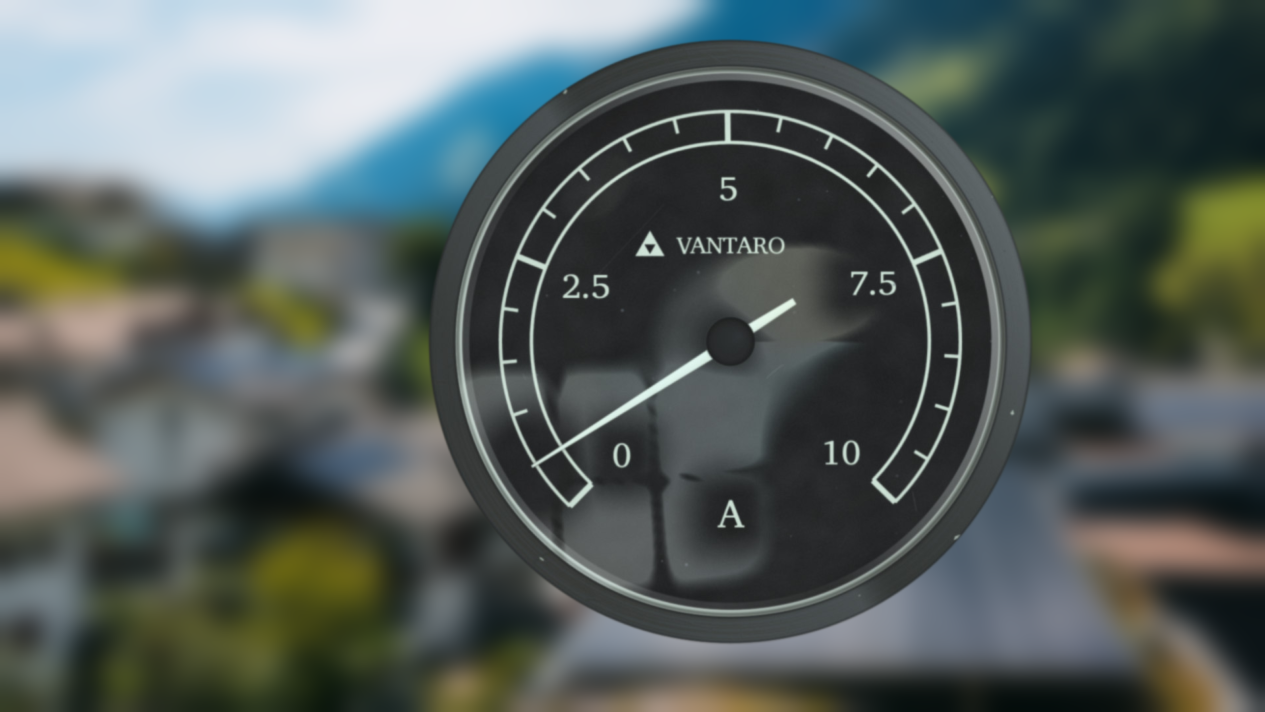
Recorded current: 0.5 (A)
